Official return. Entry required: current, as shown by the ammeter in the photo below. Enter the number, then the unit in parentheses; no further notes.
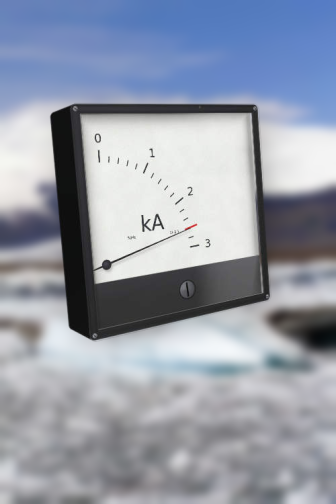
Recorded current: 2.6 (kA)
